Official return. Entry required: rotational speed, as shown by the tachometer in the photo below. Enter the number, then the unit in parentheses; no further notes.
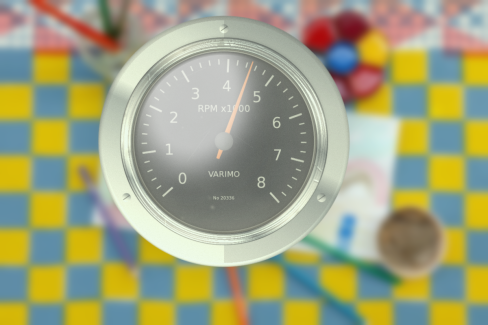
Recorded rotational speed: 4500 (rpm)
